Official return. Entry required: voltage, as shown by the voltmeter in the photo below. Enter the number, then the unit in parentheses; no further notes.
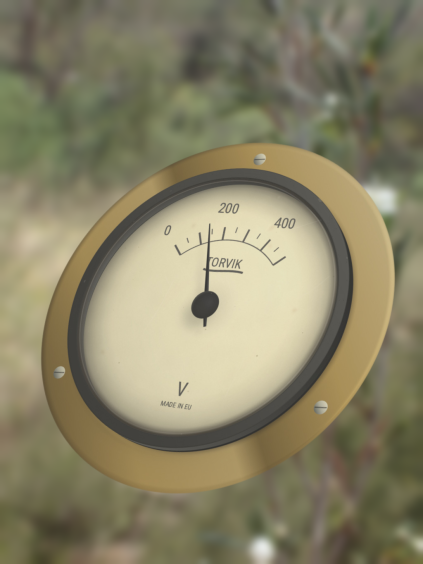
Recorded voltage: 150 (V)
